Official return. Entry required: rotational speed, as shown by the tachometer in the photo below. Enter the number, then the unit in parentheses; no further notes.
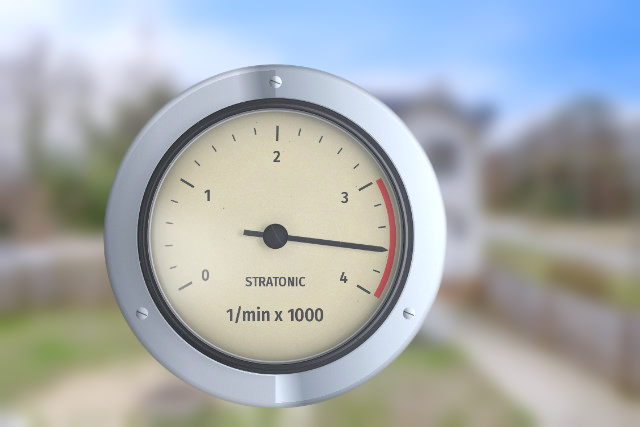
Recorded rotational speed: 3600 (rpm)
